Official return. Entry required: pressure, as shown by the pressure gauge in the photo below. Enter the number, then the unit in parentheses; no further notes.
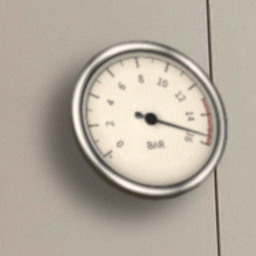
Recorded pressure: 15.5 (bar)
